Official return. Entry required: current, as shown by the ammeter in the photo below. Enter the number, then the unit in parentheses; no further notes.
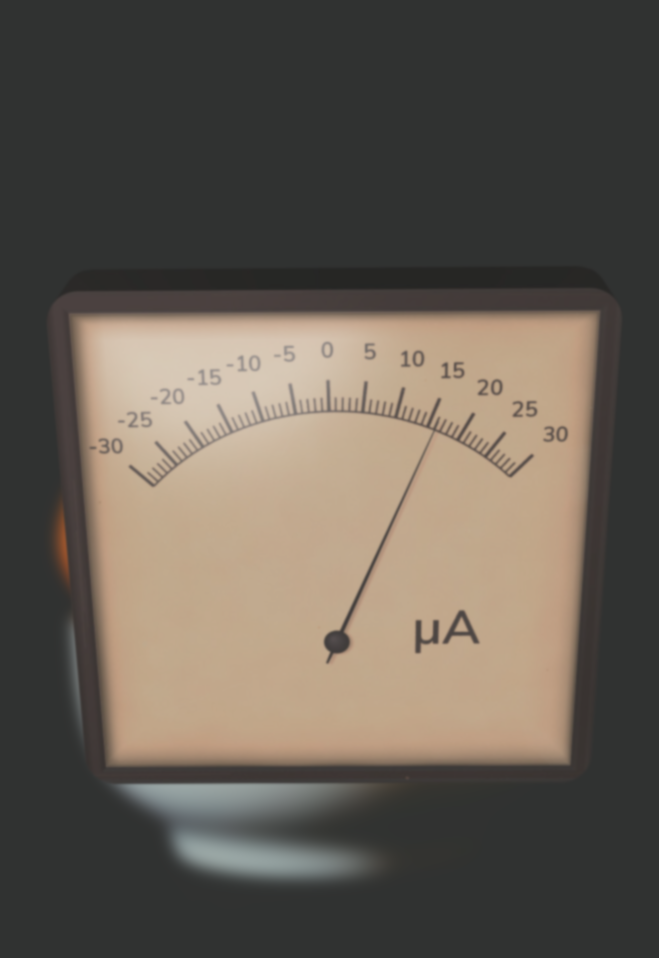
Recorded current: 16 (µA)
